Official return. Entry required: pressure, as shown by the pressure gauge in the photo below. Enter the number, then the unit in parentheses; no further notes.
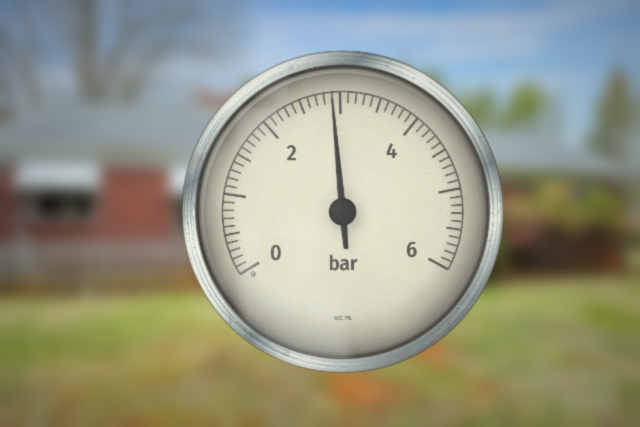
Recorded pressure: 2.9 (bar)
